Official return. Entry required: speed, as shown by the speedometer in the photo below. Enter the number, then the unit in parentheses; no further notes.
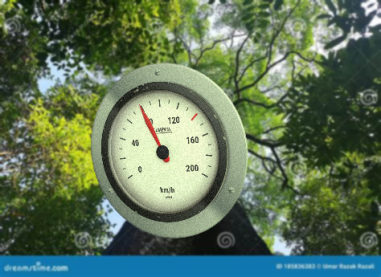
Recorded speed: 80 (km/h)
